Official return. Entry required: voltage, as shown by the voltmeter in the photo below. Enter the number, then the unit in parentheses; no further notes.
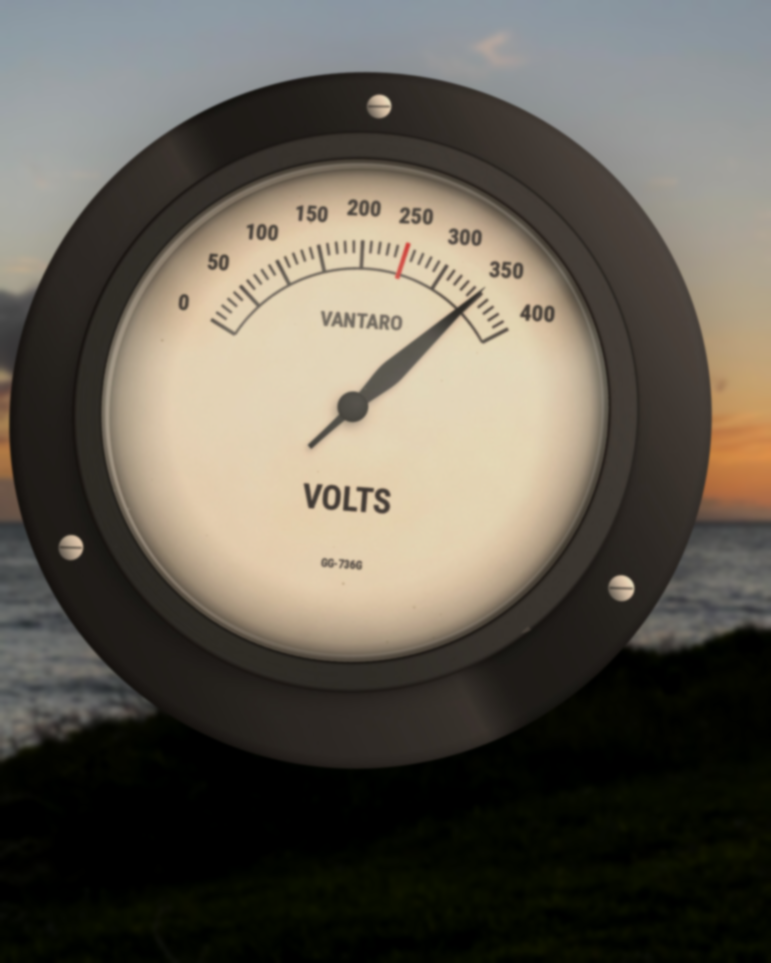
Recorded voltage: 350 (V)
